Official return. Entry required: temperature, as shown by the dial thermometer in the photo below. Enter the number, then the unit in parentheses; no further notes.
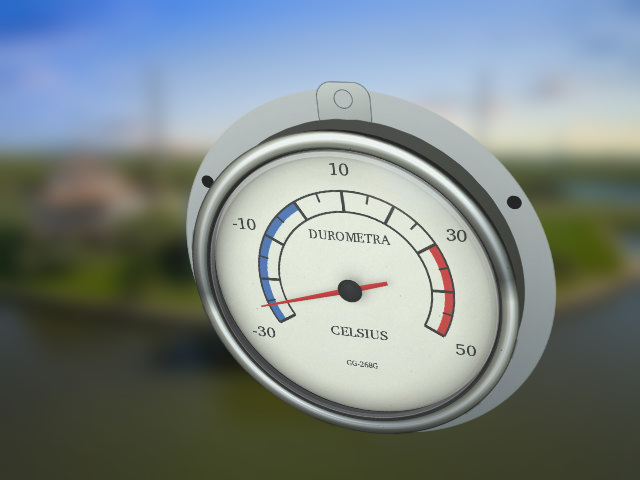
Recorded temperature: -25 (°C)
